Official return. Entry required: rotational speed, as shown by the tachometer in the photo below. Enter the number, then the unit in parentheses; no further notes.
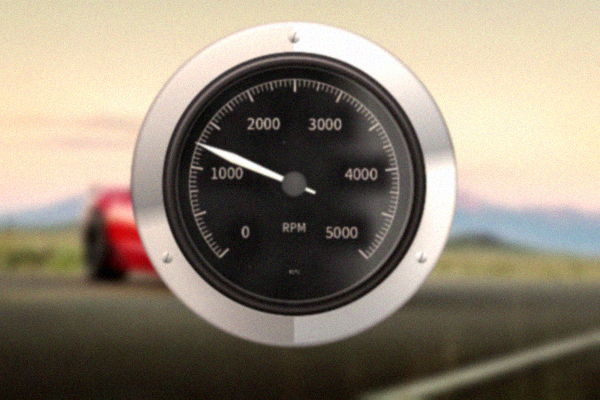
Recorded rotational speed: 1250 (rpm)
